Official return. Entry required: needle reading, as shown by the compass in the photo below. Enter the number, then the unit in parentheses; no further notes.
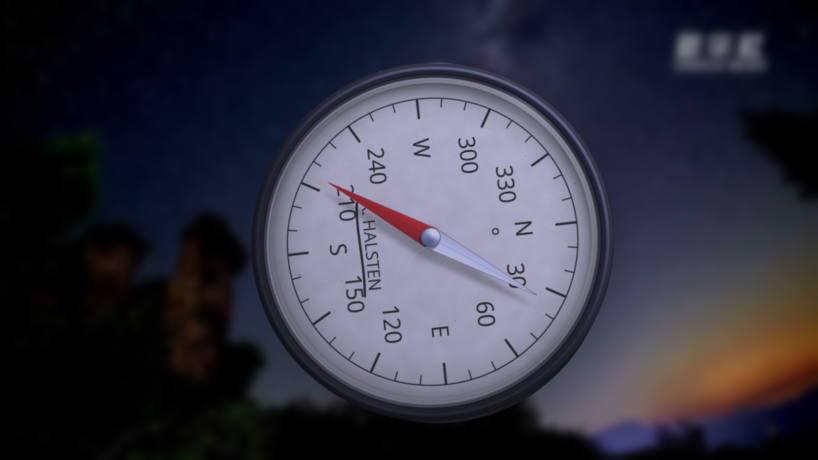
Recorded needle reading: 215 (°)
